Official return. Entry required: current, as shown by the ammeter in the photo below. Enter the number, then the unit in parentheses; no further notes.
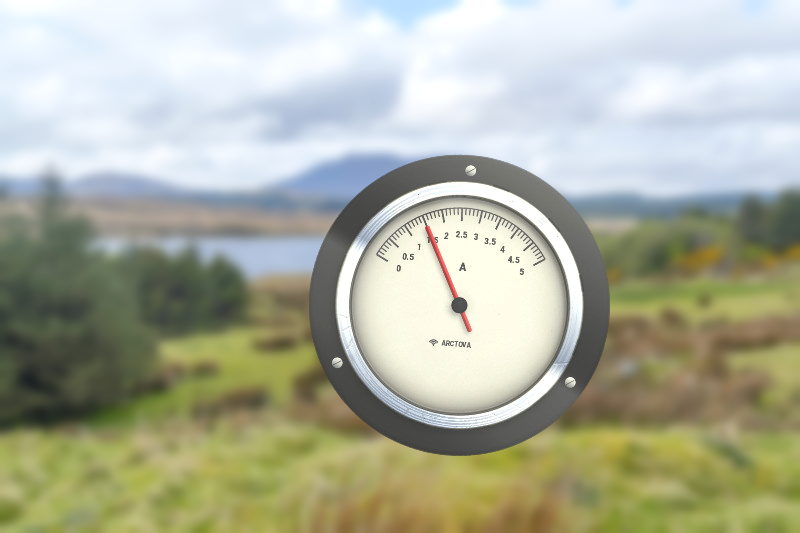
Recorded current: 1.5 (A)
